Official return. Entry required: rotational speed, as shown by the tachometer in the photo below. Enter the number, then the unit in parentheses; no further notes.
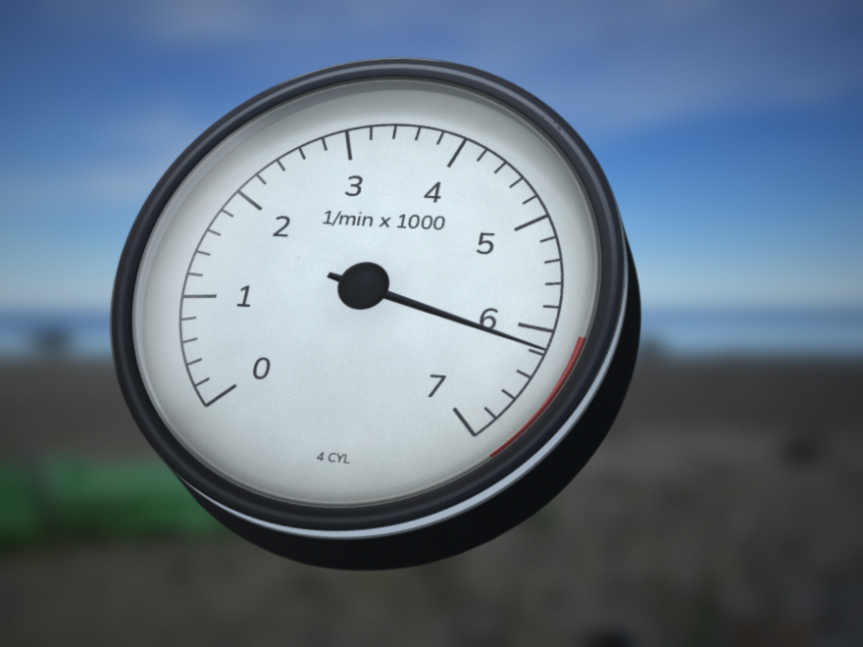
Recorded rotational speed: 6200 (rpm)
